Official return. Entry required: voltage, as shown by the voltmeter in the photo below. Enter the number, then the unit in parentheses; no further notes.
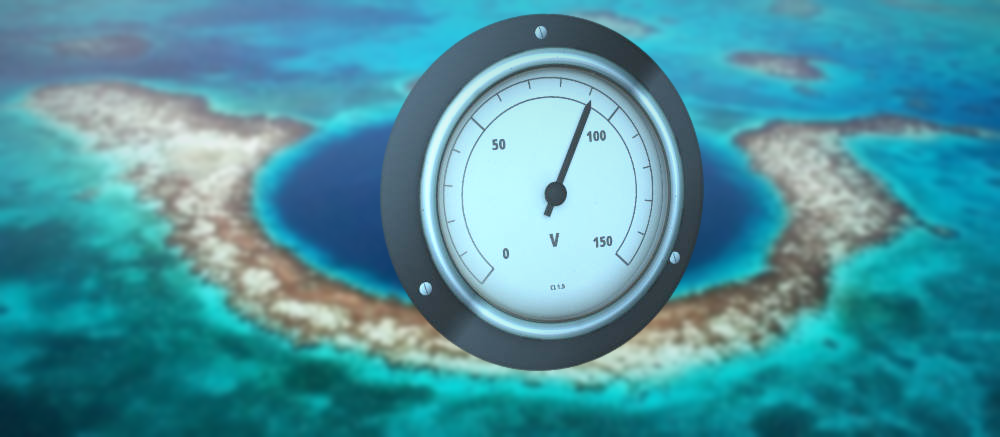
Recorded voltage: 90 (V)
